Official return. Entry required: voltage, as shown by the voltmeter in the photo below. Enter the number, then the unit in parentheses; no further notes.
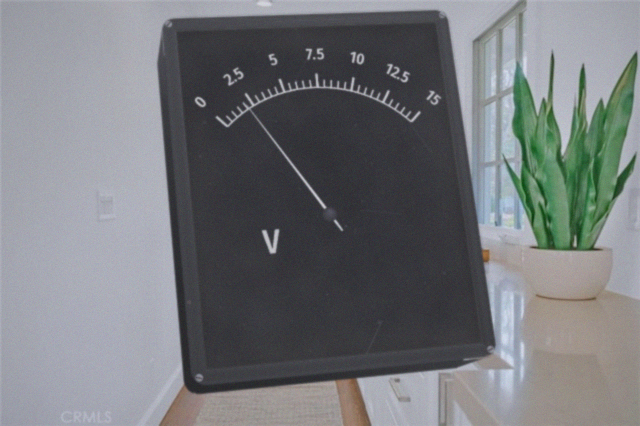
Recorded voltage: 2 (V)
